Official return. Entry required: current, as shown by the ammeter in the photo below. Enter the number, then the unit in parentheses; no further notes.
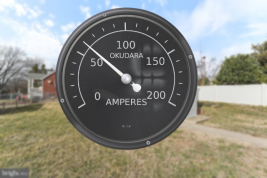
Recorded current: 60 (A)
